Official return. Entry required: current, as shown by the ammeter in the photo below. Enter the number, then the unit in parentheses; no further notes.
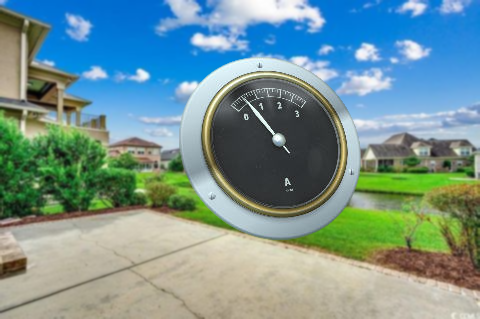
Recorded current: 0.5 (A)
